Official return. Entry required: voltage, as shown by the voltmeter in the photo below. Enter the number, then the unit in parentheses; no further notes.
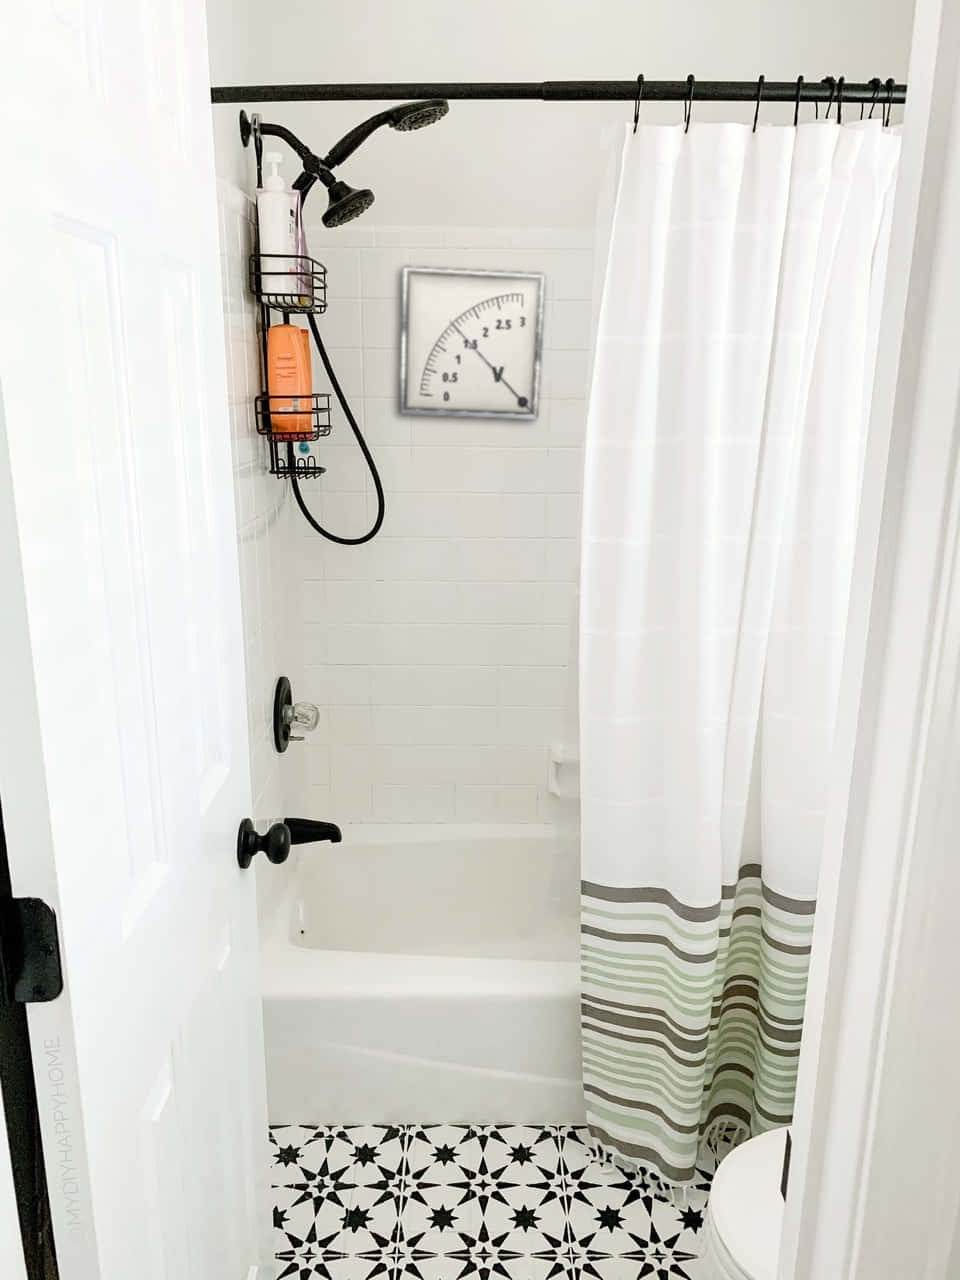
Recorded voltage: 1.5 (V)
